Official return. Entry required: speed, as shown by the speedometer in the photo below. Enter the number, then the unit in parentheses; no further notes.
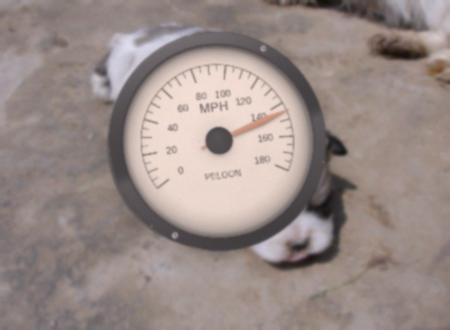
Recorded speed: 145 (mph)
